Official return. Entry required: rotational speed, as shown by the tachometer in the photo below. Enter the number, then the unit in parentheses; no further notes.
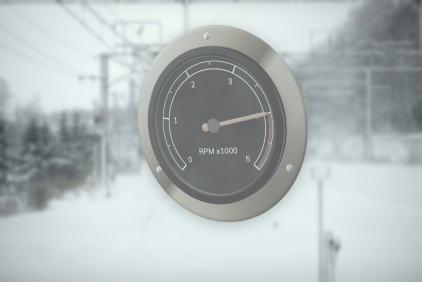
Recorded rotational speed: 4000 (rpm)
